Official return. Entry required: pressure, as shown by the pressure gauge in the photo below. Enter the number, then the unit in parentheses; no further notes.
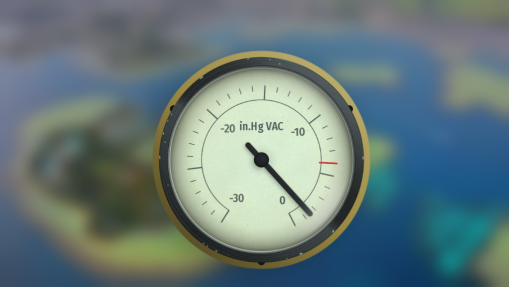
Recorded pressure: -1.5 (inHg)
